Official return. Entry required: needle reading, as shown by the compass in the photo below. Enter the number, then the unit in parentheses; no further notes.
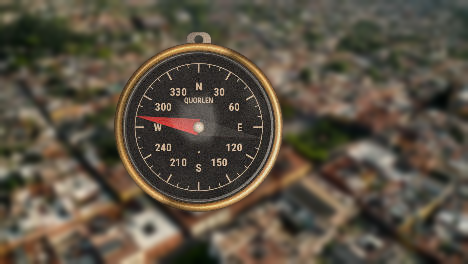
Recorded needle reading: 280 (°)
